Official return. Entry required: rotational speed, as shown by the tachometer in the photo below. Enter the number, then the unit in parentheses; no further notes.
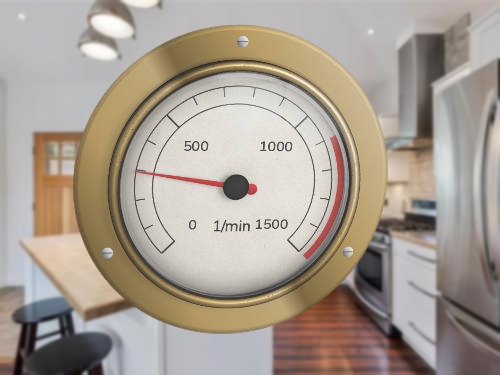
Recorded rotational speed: 300 (rpm)
